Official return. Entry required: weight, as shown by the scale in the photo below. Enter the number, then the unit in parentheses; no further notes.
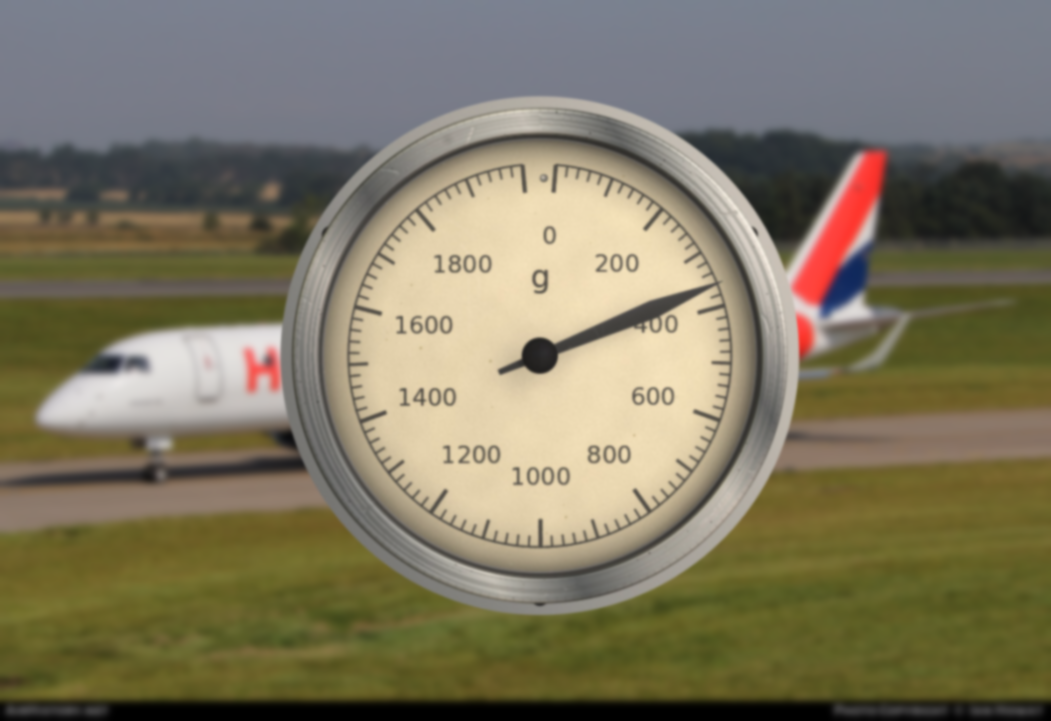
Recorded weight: 360 (g)
